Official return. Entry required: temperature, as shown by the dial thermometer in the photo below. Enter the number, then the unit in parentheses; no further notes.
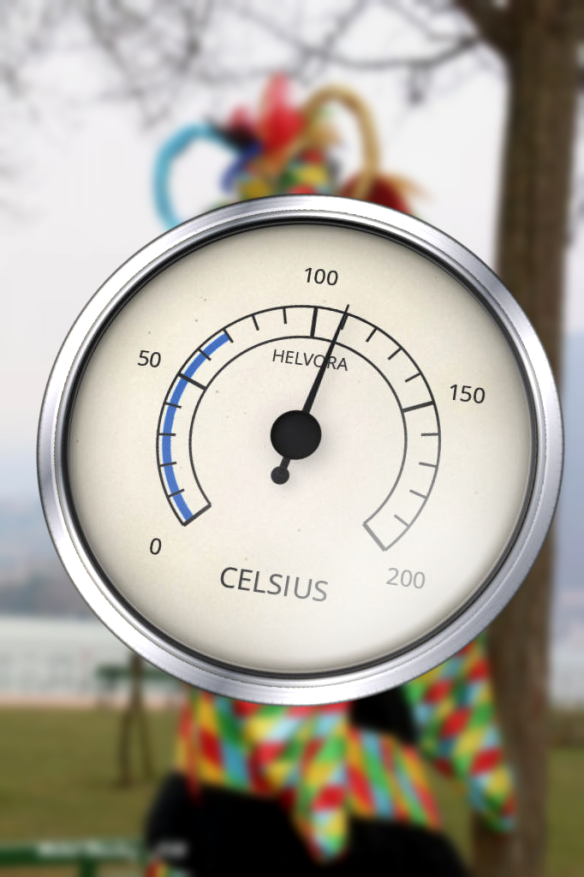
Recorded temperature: 110 (°C)
